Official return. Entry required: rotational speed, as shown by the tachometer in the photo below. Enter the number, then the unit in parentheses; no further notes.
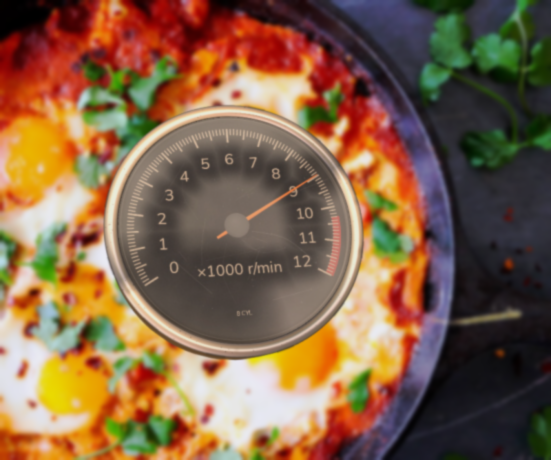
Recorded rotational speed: 9000 (rpm)
